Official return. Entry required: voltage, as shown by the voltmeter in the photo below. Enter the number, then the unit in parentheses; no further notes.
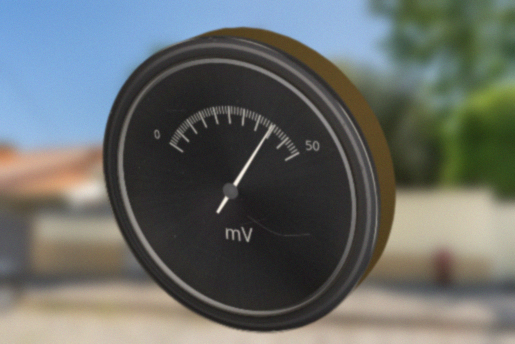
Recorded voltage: 40 (mV)
